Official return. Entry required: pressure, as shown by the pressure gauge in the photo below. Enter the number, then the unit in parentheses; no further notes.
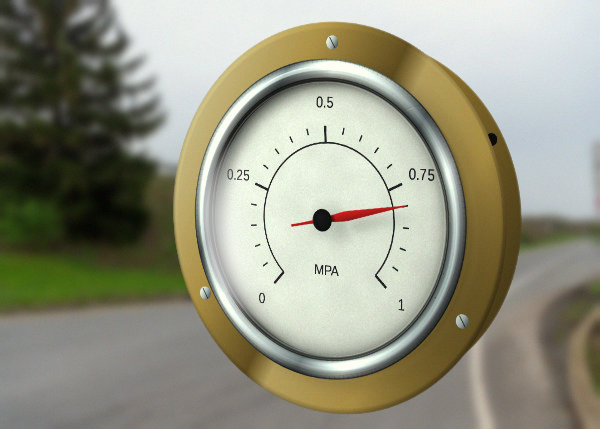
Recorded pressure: 0.8 (MPa)
